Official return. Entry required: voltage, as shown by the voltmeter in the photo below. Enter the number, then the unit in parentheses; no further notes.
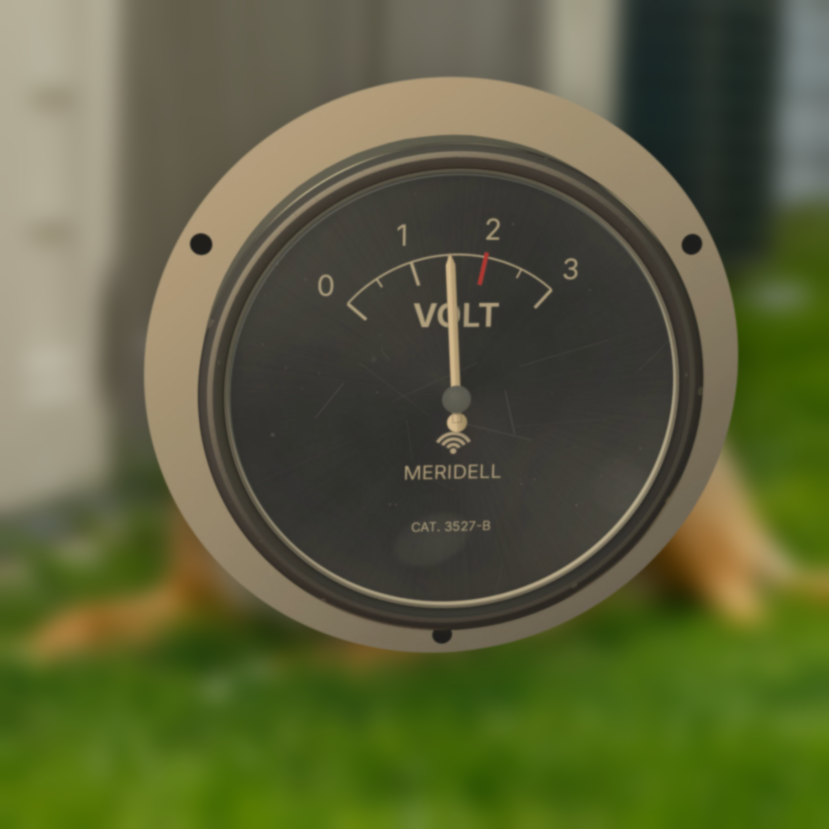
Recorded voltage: 1.5 (V)
